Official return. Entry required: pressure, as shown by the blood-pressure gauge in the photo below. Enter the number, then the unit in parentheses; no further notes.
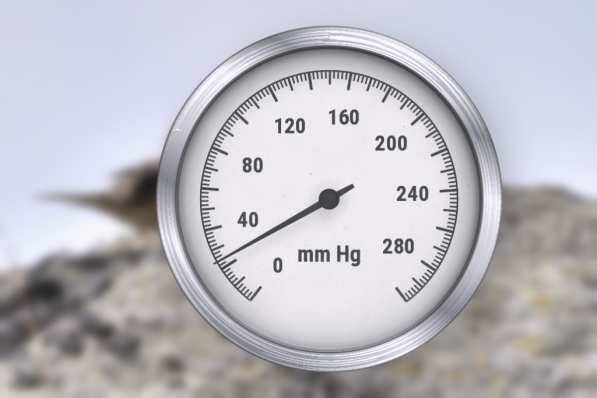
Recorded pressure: 24 (mmHg)
